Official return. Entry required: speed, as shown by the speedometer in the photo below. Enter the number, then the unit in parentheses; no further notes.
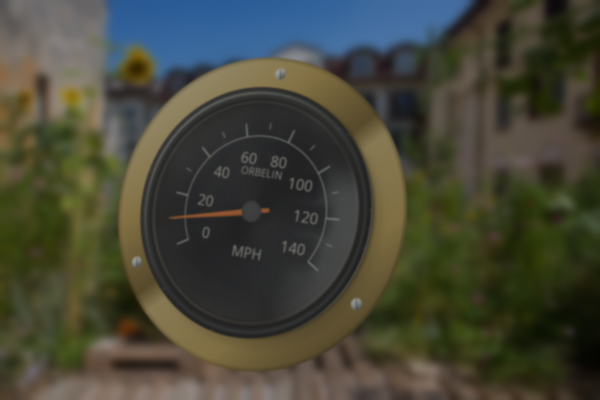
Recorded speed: 10 (mph)
